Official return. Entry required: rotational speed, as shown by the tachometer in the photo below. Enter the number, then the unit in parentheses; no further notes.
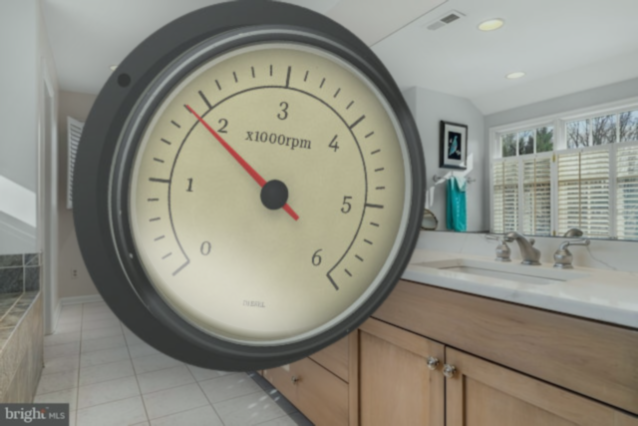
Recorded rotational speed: 1800 (rpm)
